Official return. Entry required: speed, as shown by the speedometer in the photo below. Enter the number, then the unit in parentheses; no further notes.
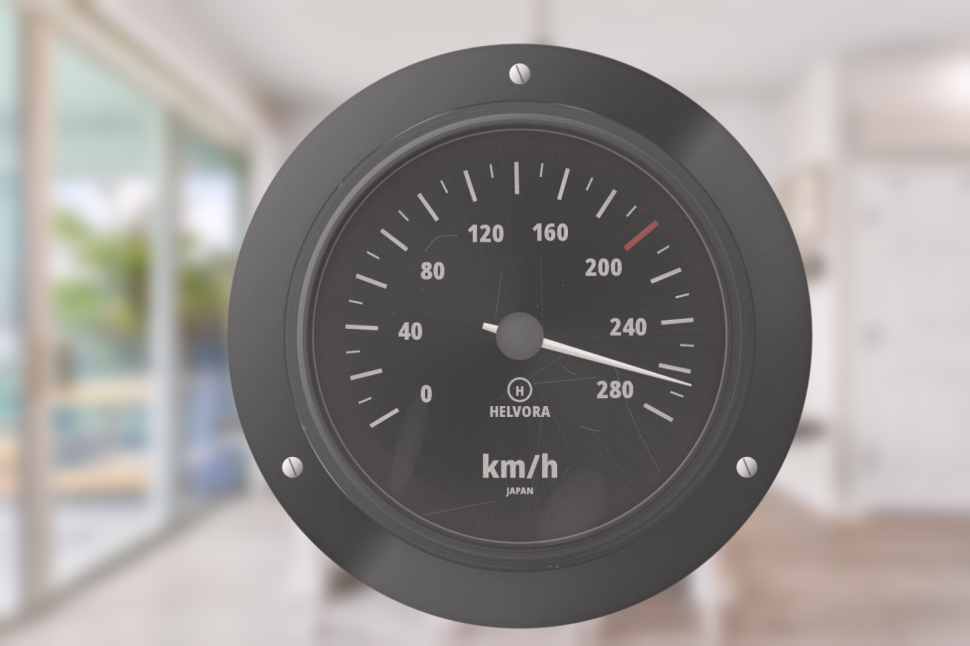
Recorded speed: 265 (km/h)
